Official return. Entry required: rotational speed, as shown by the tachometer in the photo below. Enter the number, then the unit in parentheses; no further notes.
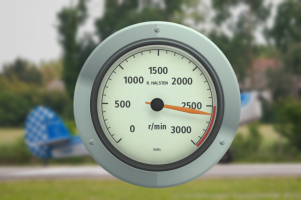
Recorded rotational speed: 2600 (rpm)
